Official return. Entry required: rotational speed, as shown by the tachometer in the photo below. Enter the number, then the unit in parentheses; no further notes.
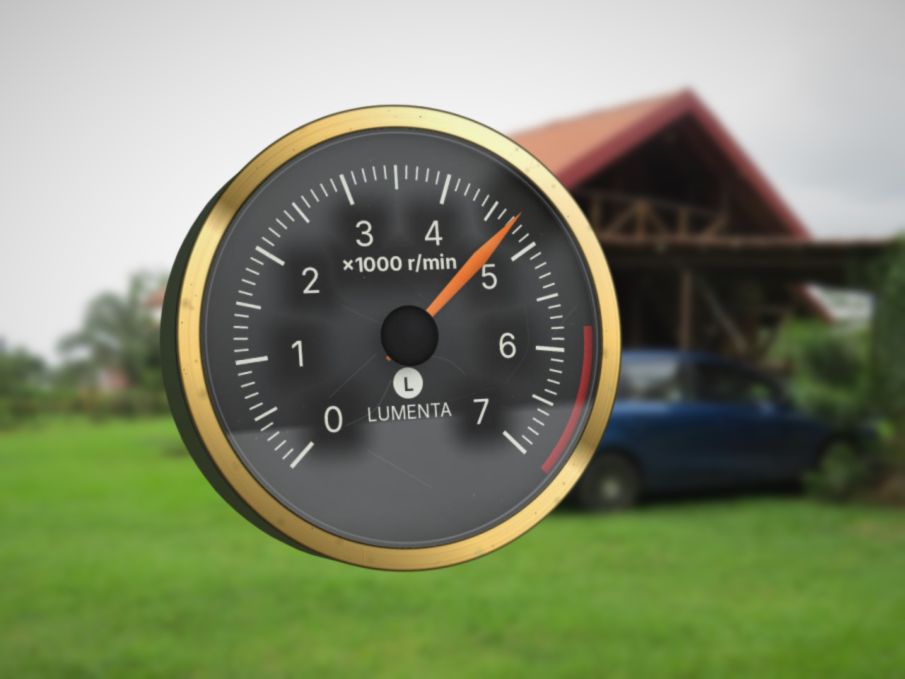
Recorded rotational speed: 4700 (rpm)
